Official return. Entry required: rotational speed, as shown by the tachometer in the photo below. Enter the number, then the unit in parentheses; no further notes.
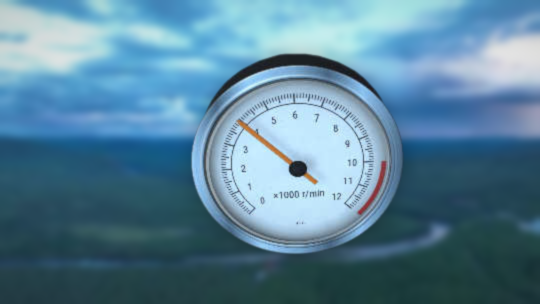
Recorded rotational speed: 4000 (rpm)
